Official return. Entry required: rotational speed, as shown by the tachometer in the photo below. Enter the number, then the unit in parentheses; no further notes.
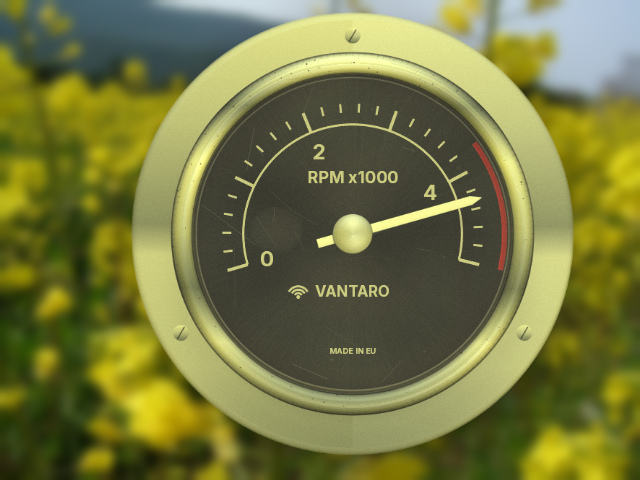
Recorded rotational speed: 4300 (rpm)
